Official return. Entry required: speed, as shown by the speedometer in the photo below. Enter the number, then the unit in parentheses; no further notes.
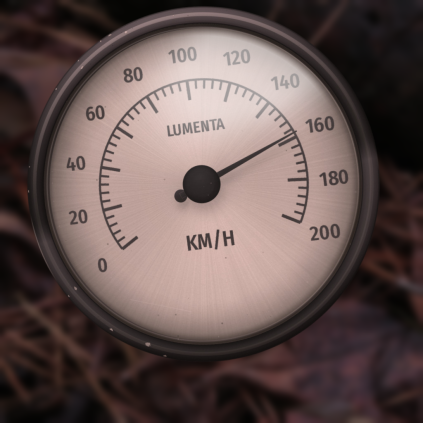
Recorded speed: 158 (km/h)
